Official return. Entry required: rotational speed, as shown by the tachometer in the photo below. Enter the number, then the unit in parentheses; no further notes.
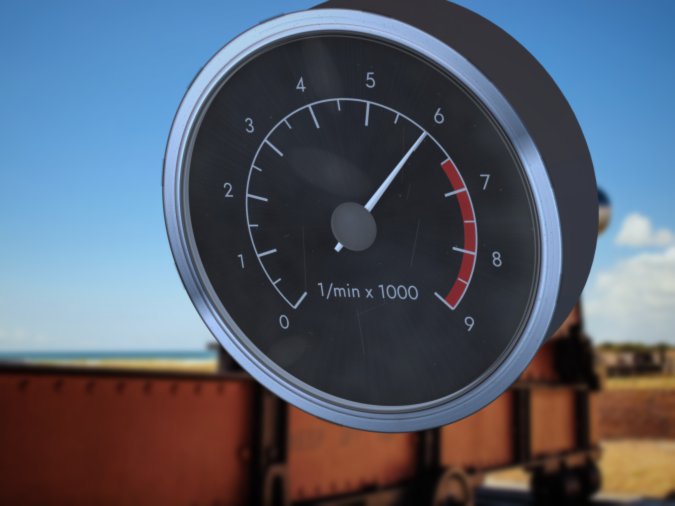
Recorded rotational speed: 6000 (rpm)
